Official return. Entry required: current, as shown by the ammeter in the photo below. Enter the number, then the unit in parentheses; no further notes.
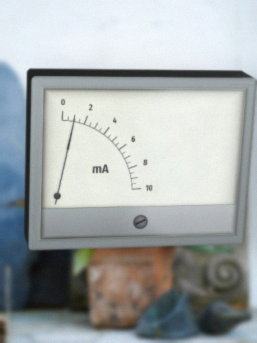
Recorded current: 1 (mA)
